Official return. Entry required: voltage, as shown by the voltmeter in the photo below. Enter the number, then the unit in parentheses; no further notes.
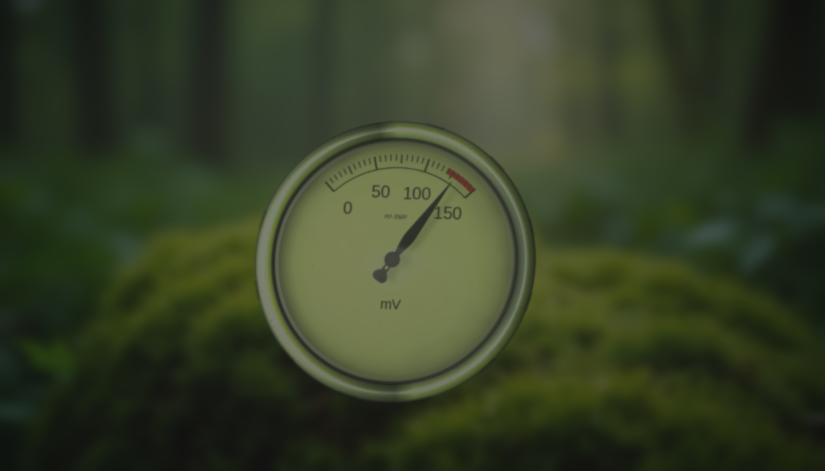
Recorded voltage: 130 (mV)
